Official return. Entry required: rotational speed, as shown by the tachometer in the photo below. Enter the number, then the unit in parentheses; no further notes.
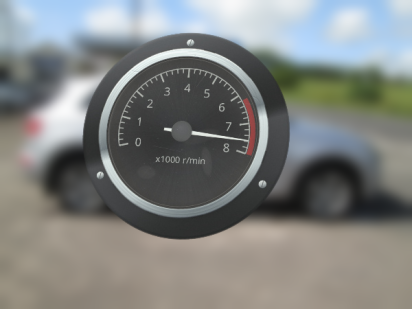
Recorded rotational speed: 7600 (rpm)
